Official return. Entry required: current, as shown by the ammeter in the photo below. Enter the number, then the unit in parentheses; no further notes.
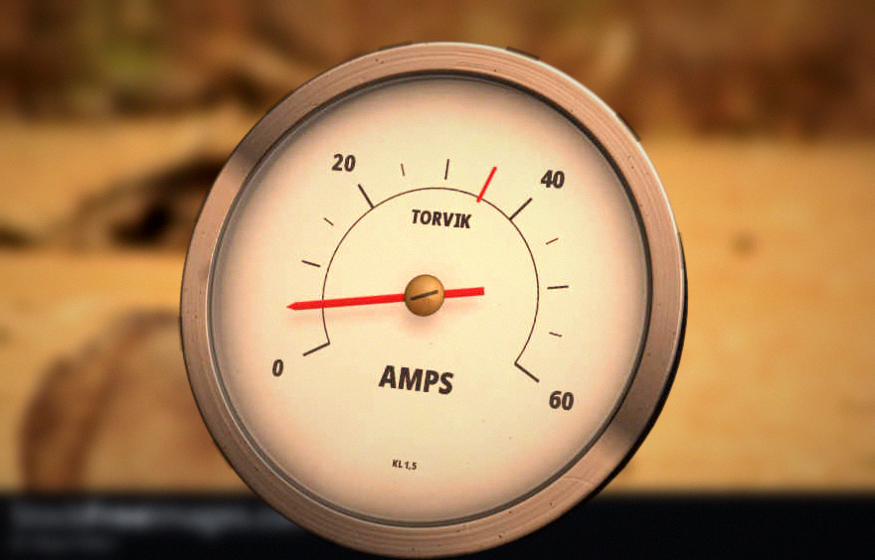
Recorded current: 5 (A)
